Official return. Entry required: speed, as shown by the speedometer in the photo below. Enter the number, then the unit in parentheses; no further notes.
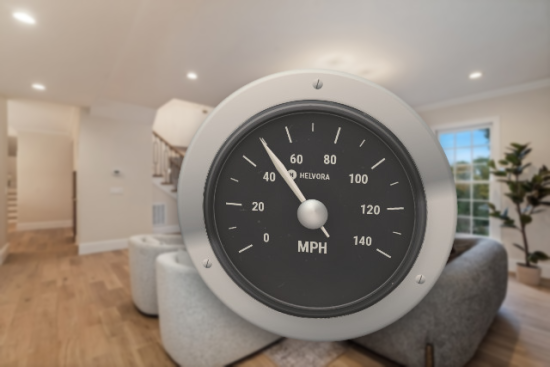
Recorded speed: 50 (mph)
